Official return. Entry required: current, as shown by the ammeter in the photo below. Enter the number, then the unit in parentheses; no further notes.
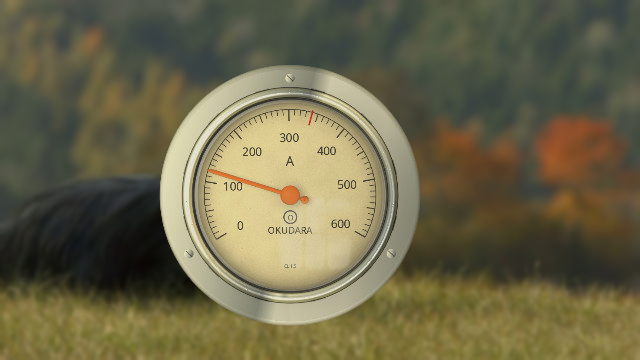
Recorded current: 120 (A)
